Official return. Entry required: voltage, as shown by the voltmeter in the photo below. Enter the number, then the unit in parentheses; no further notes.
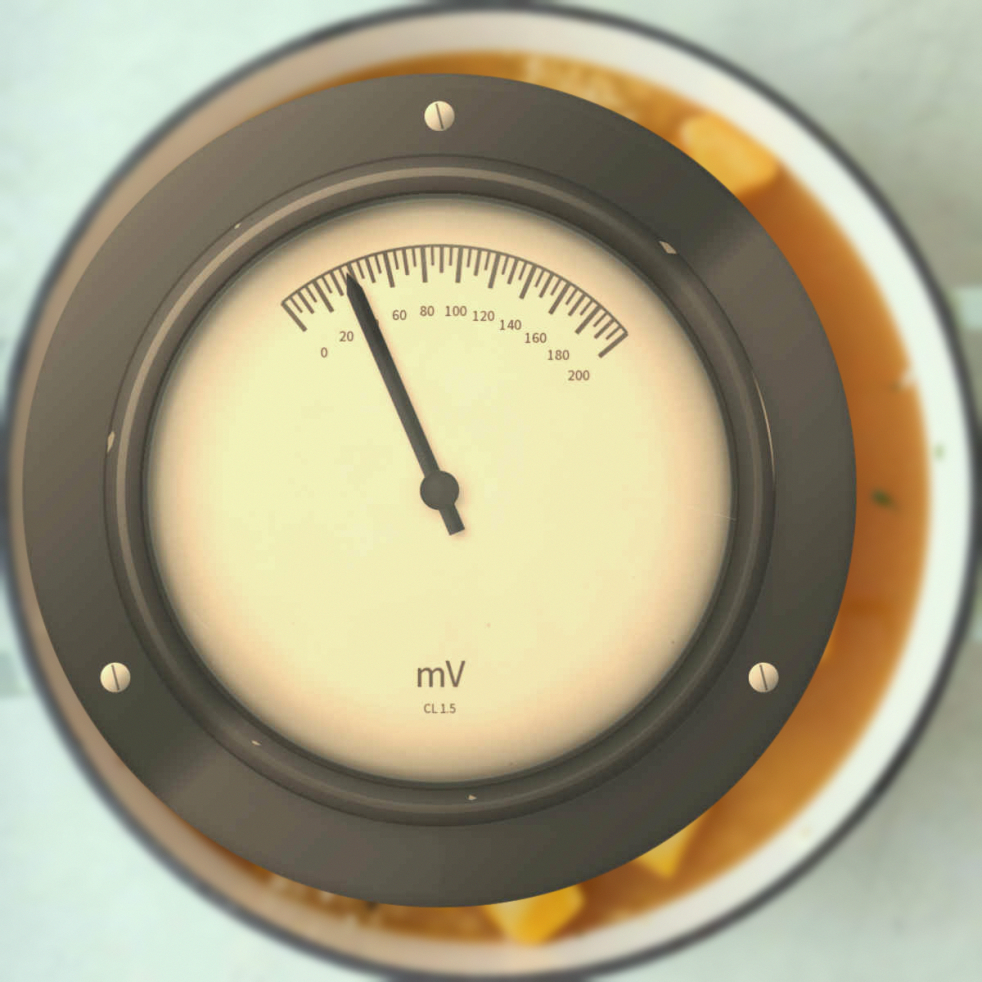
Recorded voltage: 37.5 (mV)
